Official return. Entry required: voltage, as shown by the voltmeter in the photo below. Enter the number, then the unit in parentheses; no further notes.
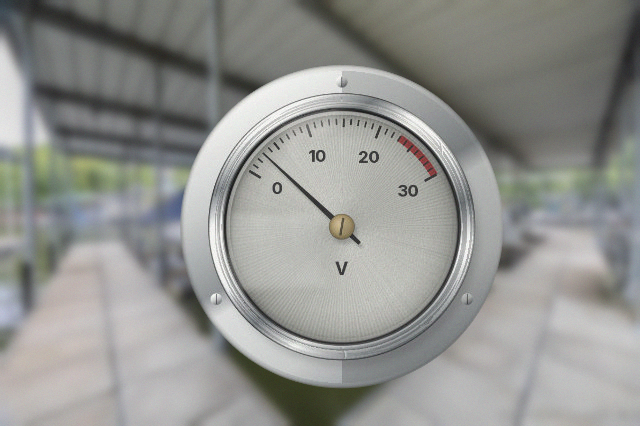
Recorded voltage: 3 (V)
